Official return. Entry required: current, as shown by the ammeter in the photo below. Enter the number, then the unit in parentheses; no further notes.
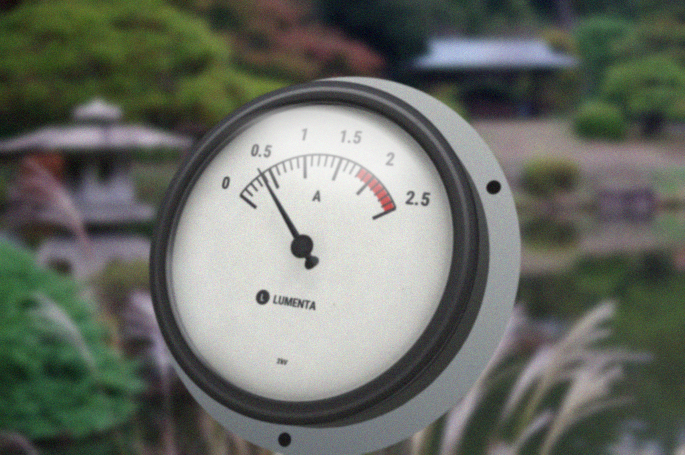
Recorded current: 0.4 (A)
